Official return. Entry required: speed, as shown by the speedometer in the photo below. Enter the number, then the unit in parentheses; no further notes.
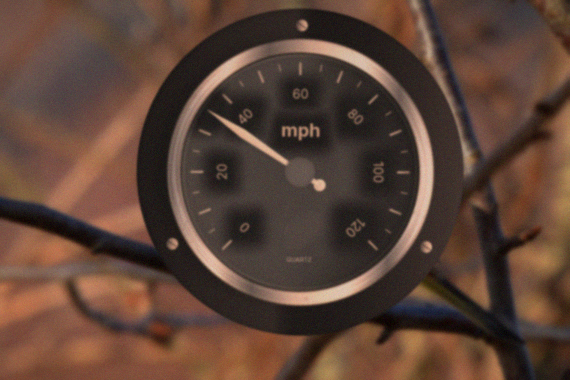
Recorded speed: 35 (mph)
